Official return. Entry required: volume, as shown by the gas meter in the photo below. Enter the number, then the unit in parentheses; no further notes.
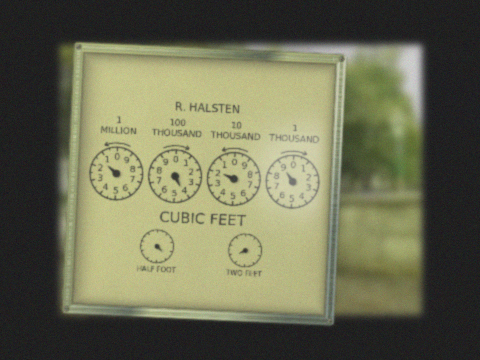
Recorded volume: 141900 (ft³)
